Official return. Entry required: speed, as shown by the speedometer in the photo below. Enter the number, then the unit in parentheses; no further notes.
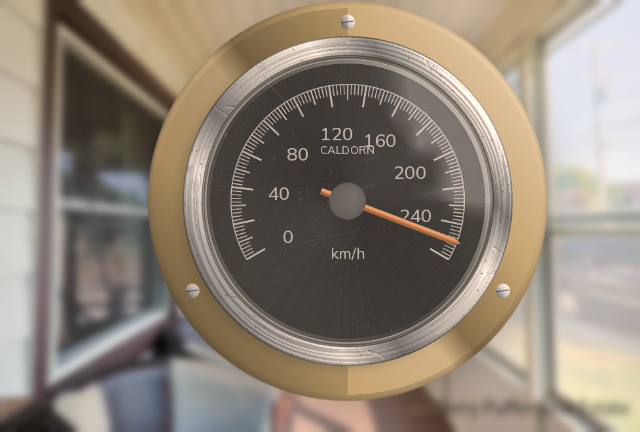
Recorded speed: 250 (km/h)
